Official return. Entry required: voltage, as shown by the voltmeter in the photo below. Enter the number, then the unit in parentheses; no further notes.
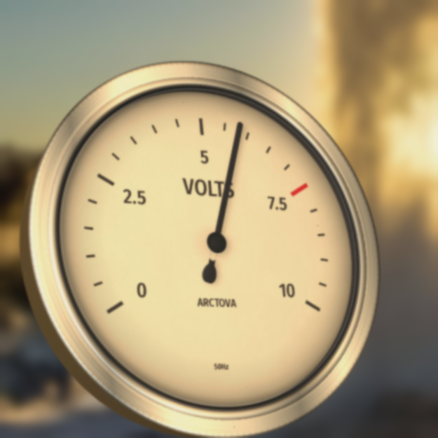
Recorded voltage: 5.75 (V)
